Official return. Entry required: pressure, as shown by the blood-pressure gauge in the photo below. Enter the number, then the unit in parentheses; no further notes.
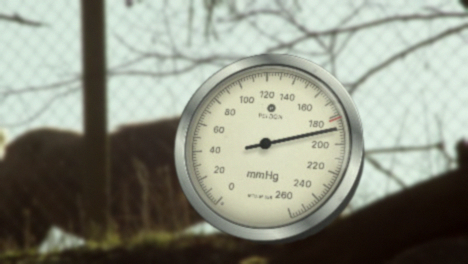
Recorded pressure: 190 (mmHg)
